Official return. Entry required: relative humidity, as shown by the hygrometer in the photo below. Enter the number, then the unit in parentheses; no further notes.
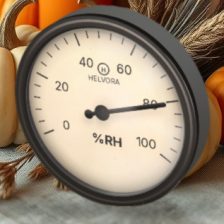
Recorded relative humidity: 80 (%)
